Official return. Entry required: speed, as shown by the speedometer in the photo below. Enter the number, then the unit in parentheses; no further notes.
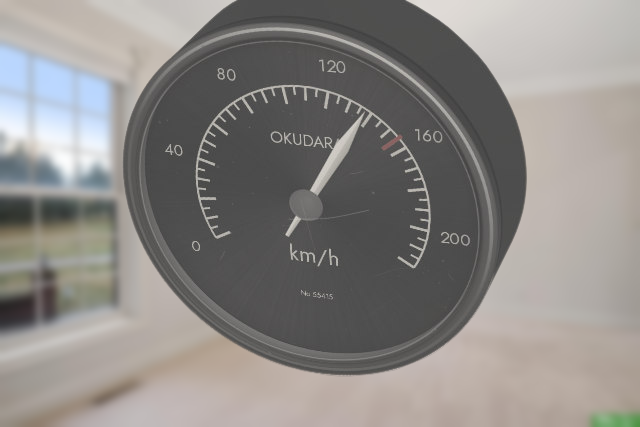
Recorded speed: 137.5 (km/h)
